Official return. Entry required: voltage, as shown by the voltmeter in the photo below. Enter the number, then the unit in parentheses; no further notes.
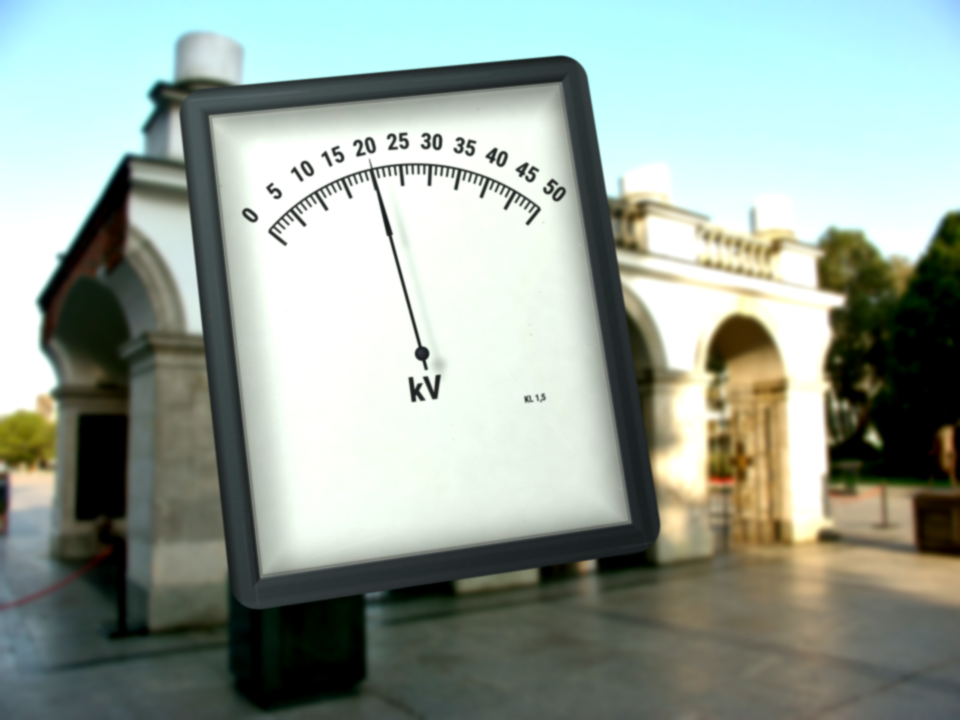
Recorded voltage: 20 (kV)
